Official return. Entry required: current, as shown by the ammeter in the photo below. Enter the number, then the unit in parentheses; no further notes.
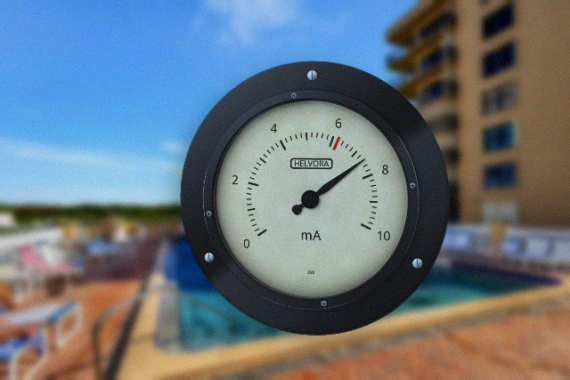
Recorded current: 7.4 (mA)
